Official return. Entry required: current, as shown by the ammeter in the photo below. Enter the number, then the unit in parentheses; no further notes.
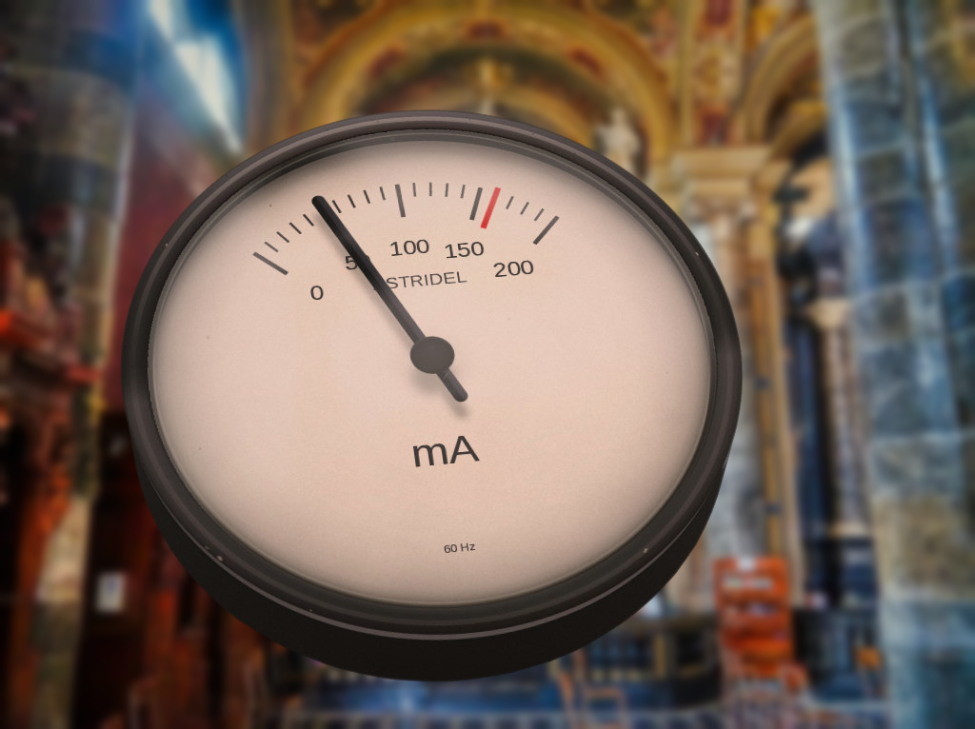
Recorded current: 50 (mA)
